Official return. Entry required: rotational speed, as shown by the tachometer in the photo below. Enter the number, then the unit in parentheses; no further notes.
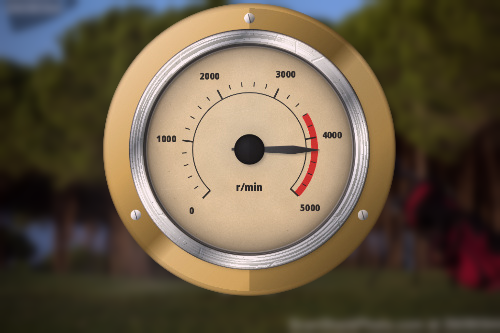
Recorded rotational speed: 4200 (rpm)
